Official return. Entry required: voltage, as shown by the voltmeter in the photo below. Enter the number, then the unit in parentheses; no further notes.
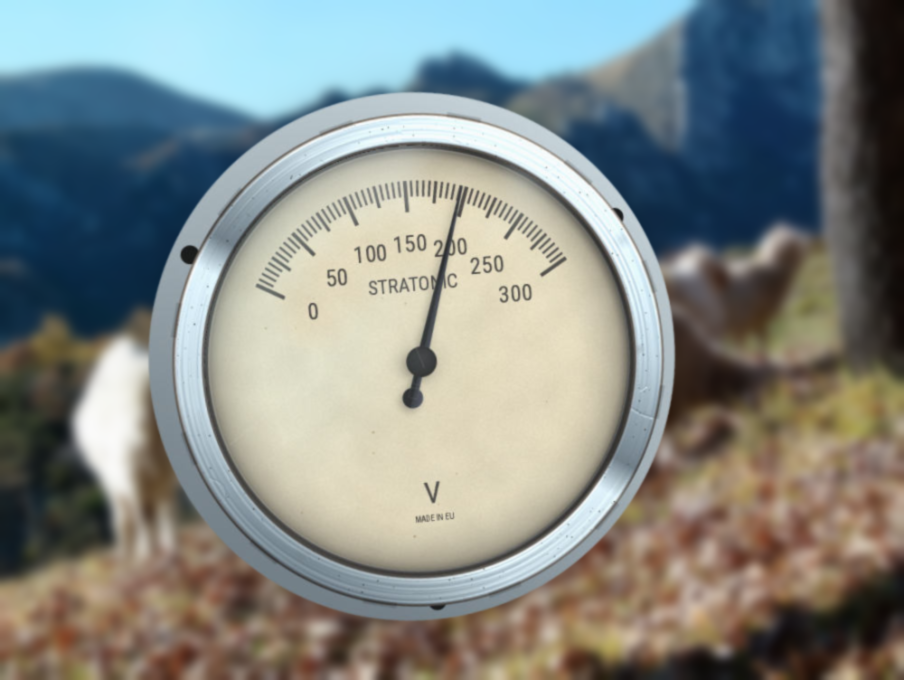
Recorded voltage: 195 (V)
